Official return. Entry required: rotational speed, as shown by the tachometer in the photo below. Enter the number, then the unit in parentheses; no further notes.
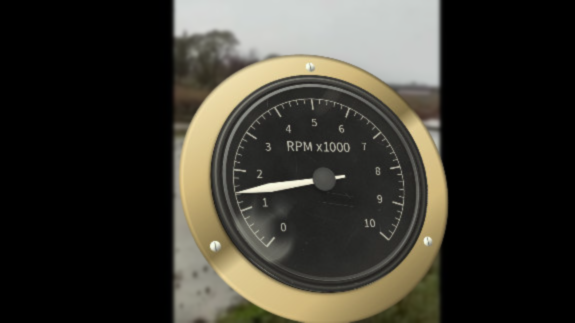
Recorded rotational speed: 1400 (rpm)
